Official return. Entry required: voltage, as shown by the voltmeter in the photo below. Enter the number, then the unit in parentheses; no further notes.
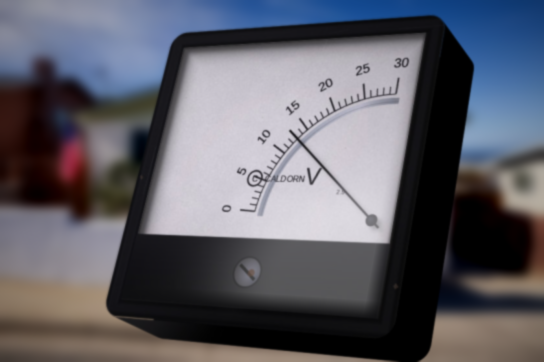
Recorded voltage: 13 (V)
